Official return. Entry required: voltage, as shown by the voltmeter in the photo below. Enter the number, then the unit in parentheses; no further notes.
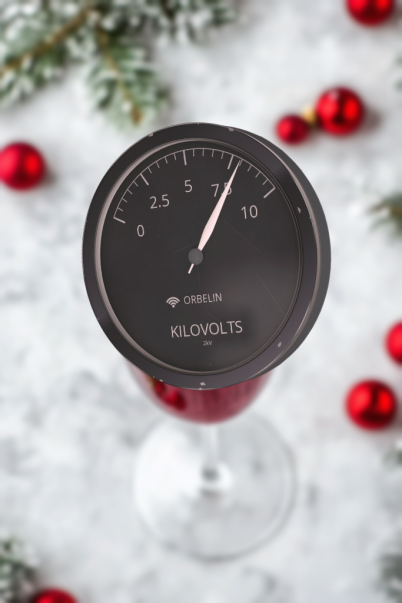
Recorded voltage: 8 (kV)
